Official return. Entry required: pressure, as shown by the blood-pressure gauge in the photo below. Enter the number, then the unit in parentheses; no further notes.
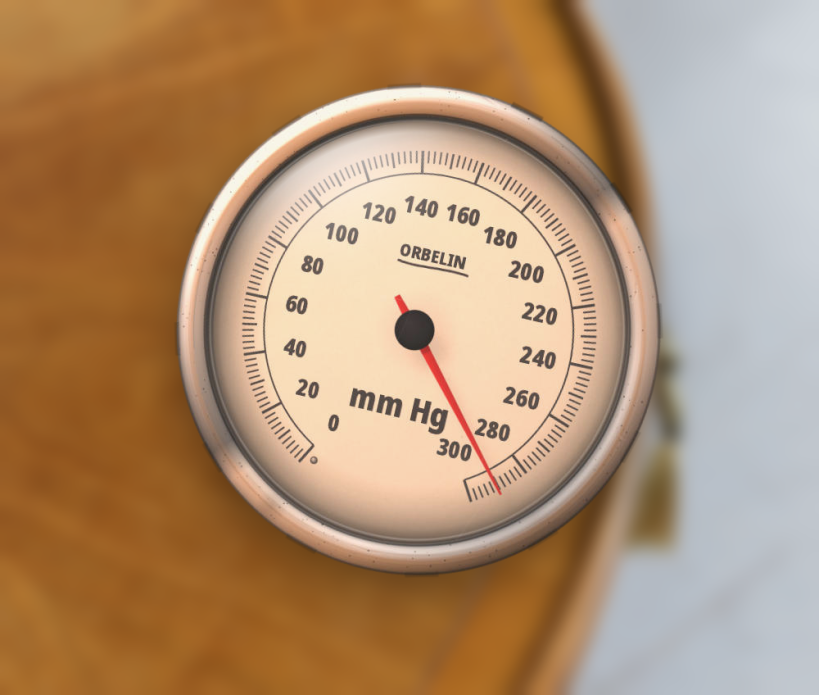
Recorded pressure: 290 (mmHg)
